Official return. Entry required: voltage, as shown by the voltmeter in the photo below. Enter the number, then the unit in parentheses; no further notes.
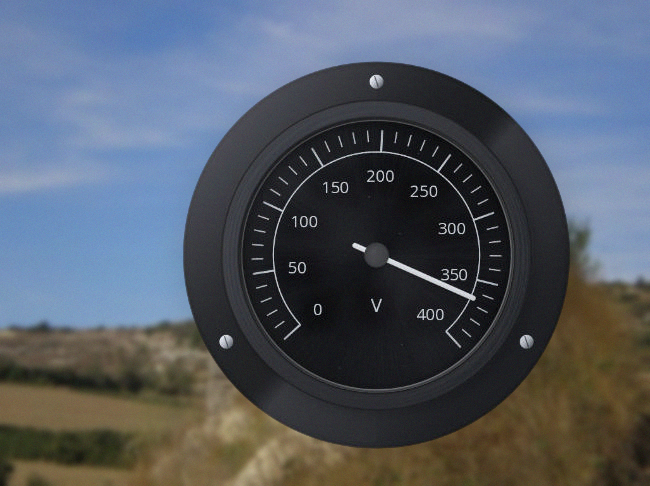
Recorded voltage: 365 (V)
